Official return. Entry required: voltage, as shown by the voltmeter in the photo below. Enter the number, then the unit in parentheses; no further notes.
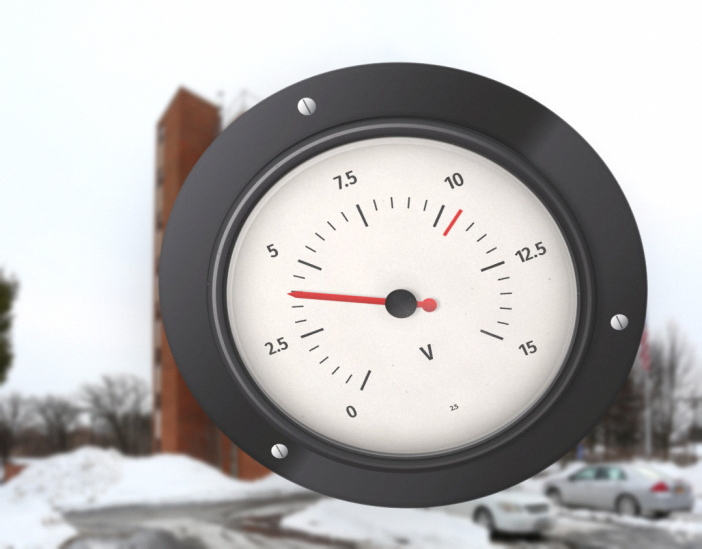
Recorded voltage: 4 (V)
